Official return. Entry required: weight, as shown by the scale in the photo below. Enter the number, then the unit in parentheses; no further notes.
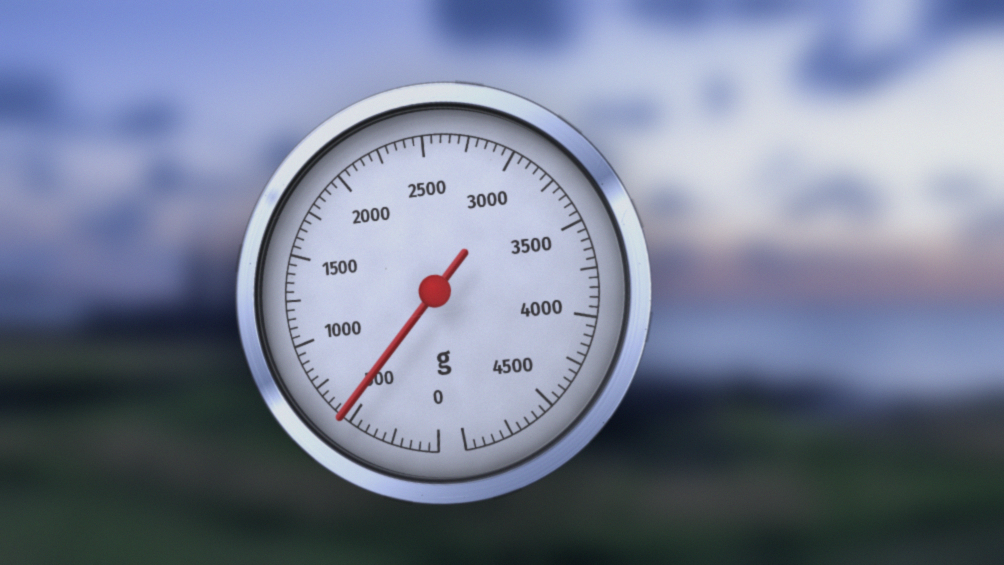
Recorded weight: 550 (g)
